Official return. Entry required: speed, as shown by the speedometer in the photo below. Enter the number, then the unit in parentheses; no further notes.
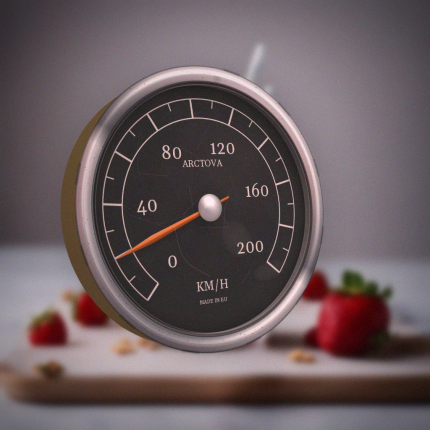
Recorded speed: 20 (km/h)
